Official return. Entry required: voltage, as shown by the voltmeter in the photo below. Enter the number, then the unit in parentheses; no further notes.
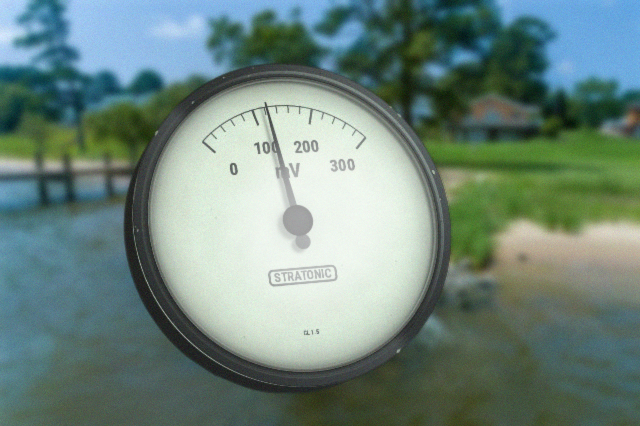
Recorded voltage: 120 (mV)
